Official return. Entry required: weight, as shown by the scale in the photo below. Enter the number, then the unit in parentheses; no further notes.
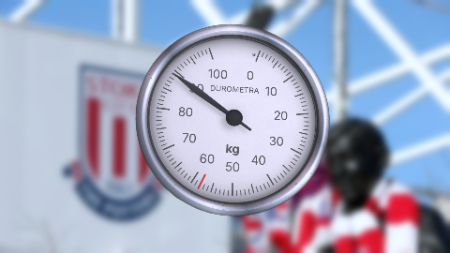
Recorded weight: 89 (kg)
